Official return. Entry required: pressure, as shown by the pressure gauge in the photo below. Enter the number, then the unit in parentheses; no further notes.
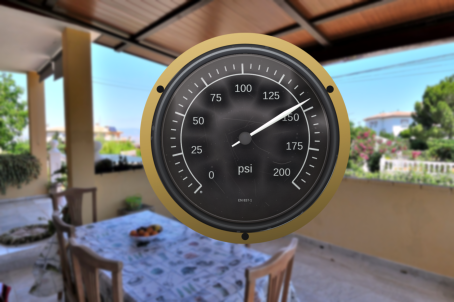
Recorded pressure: 145 (psi)
